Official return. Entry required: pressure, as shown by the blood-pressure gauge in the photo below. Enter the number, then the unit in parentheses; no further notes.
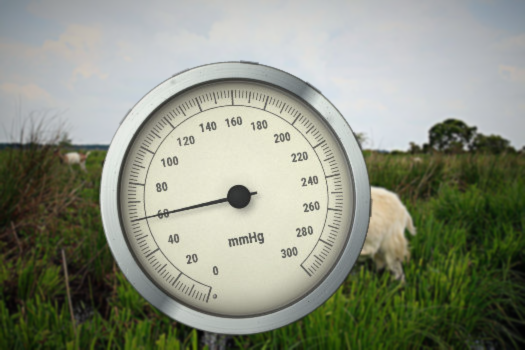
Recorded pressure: 60 (mmHg)
